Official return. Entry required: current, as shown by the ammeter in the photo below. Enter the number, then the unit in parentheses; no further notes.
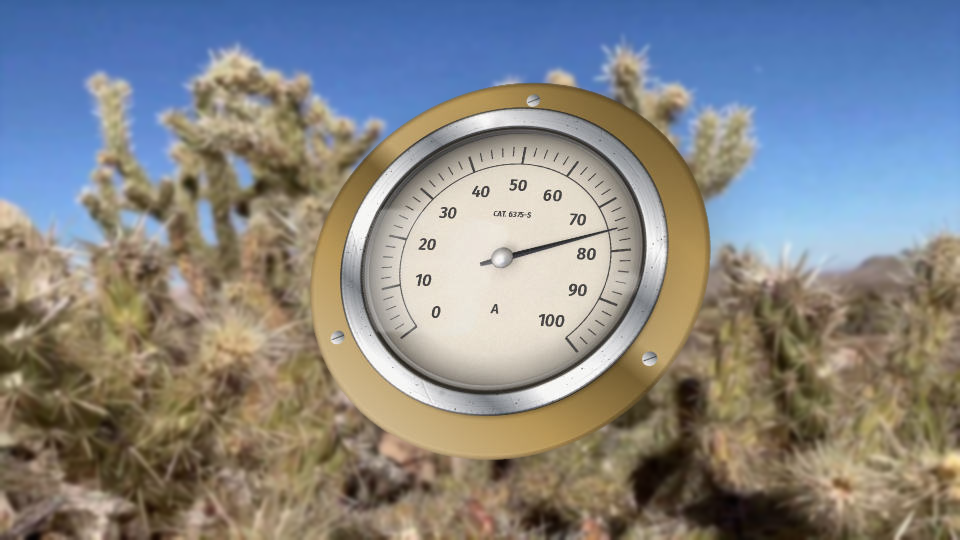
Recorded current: 76 (A)
